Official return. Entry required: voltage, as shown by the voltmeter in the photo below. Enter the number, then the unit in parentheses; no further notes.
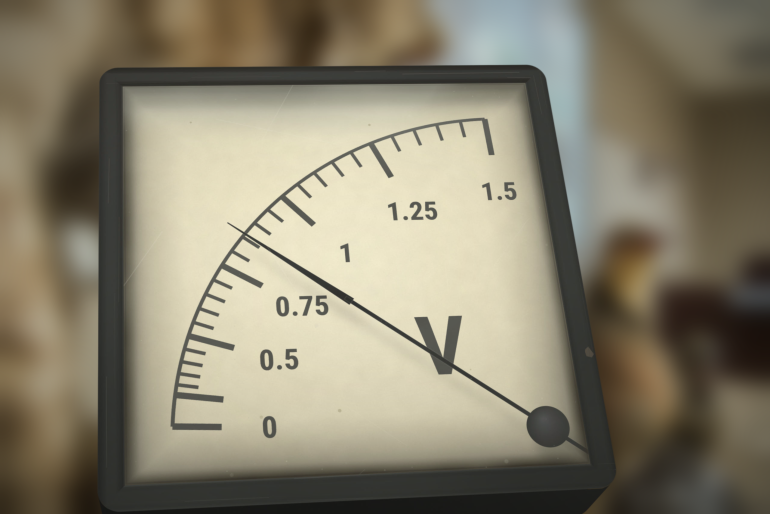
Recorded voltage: 0.85 (V)
